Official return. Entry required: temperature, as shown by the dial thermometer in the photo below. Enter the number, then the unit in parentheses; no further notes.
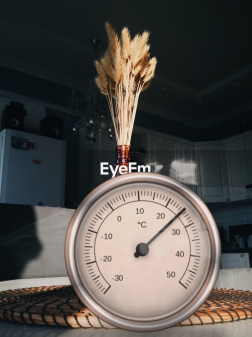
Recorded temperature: 25 (°C)
